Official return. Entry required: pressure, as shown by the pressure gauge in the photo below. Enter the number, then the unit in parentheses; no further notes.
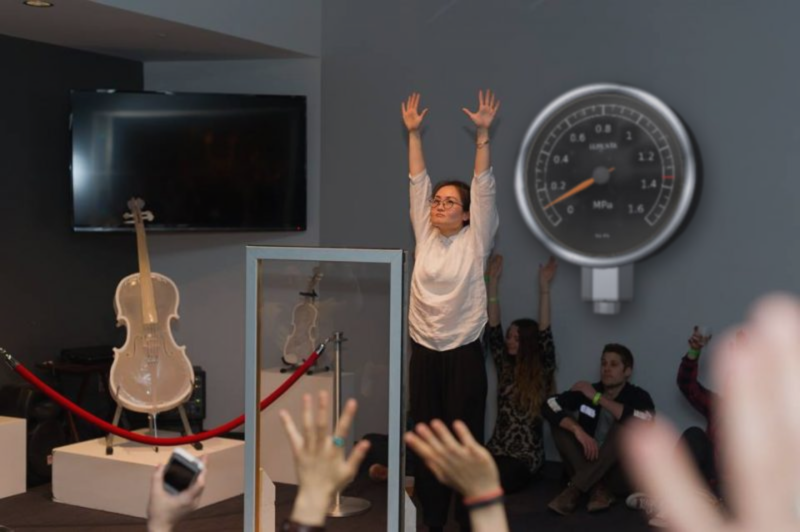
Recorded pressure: 0.1 (MPa)
